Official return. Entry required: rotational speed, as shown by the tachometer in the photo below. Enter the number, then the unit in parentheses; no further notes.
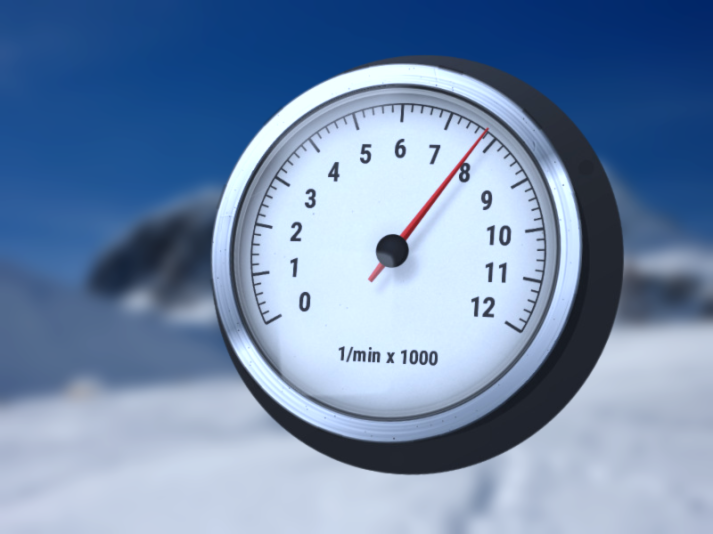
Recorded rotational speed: 7800 (rpm)
